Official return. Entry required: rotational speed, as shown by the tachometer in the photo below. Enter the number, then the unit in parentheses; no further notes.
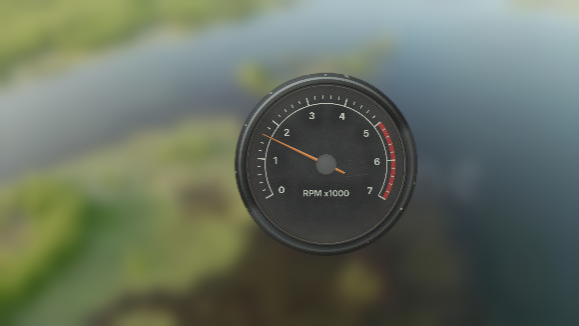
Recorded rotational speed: 1600 (rpm)
